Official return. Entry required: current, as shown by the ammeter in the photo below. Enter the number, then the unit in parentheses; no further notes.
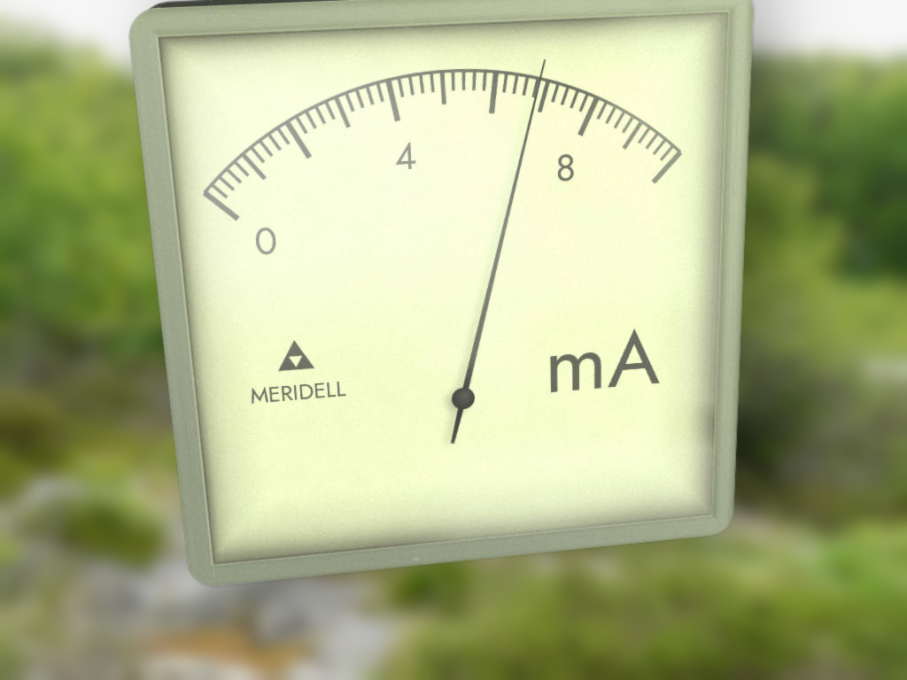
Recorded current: 6.8 (mA)
